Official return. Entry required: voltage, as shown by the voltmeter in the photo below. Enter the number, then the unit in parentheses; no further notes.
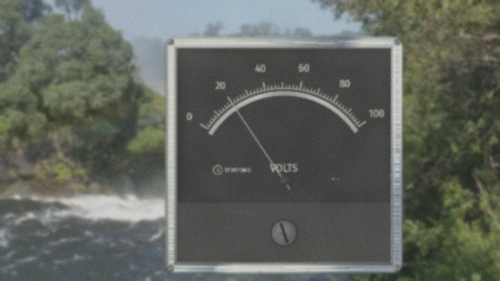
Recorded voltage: 20 (V)
